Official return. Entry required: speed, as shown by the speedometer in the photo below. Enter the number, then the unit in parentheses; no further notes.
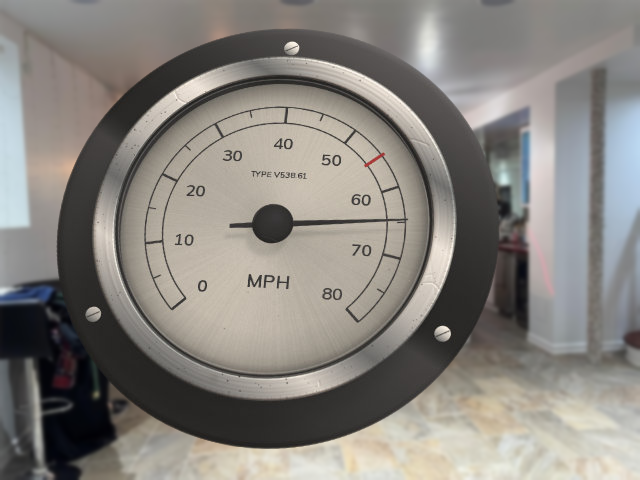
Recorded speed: 65 (mph)
